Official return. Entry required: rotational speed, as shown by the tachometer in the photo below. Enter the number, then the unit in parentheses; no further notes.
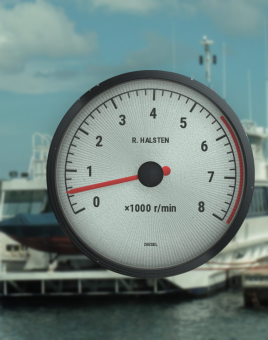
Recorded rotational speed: 500 (rpm)
